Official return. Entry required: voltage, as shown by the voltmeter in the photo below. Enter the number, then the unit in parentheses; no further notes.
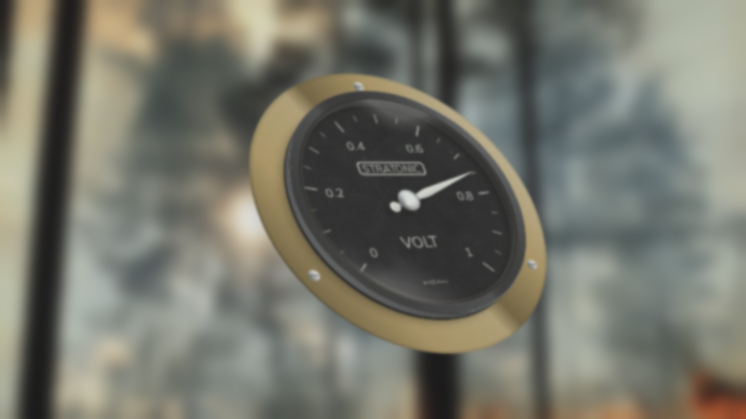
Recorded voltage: 0.75 (V)
